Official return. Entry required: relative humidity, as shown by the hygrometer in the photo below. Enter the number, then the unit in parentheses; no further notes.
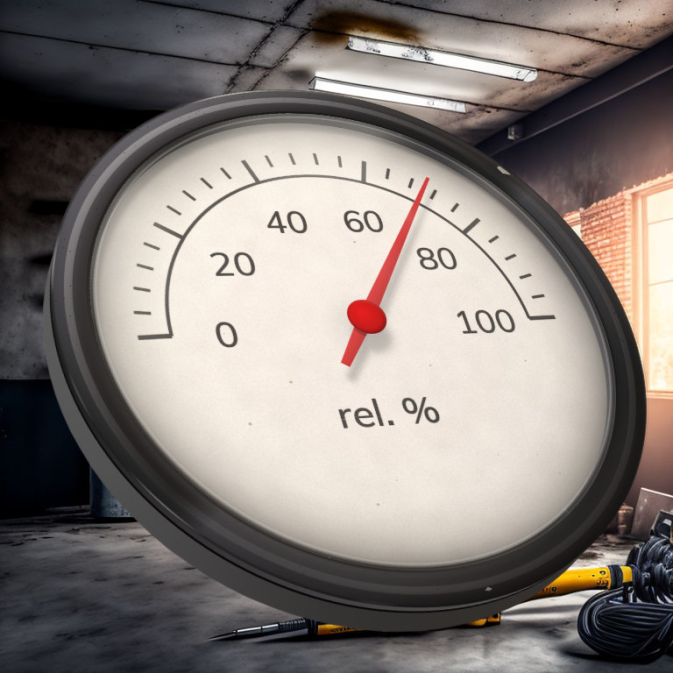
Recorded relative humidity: 70 (%)
